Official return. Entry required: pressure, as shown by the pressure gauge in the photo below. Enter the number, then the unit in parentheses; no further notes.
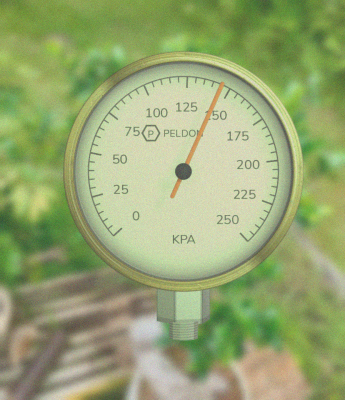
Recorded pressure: 145 (kPa)
